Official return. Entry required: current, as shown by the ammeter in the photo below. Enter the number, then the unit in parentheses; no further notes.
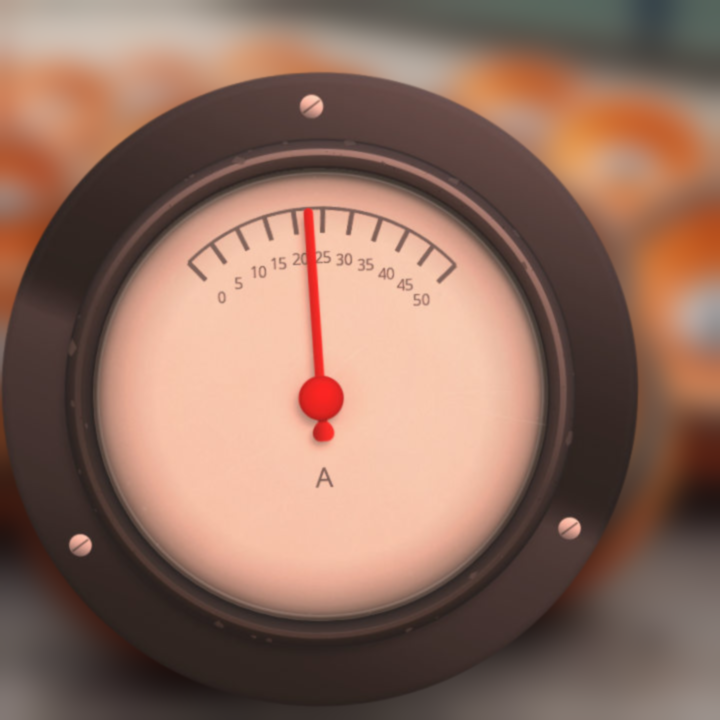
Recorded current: 22.5 (A)
